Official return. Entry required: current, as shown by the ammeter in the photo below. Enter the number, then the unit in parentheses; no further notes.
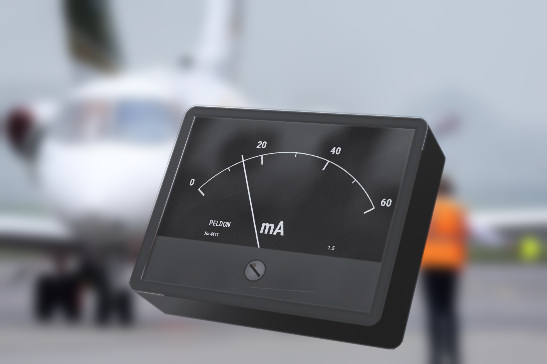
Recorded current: 15 (mA)
